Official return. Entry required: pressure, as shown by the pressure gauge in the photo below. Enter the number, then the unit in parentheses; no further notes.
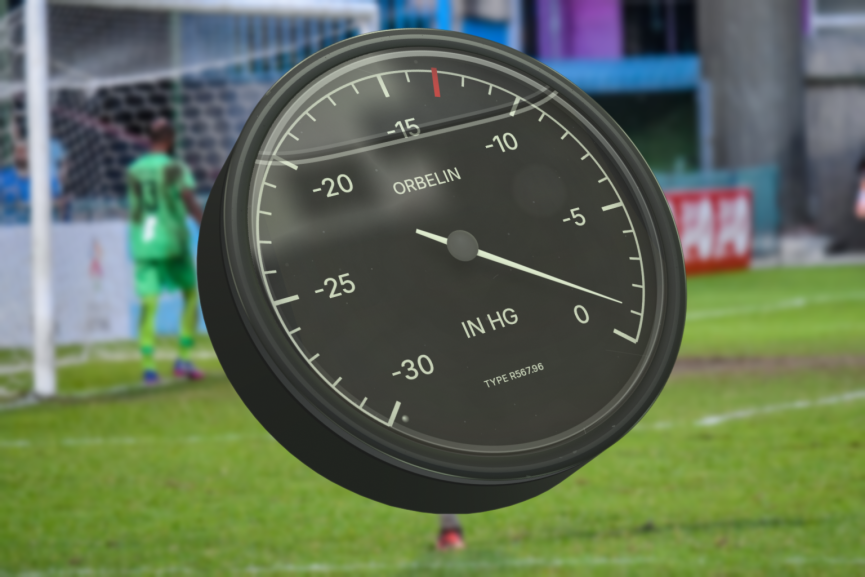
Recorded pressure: -1 (inHg)
